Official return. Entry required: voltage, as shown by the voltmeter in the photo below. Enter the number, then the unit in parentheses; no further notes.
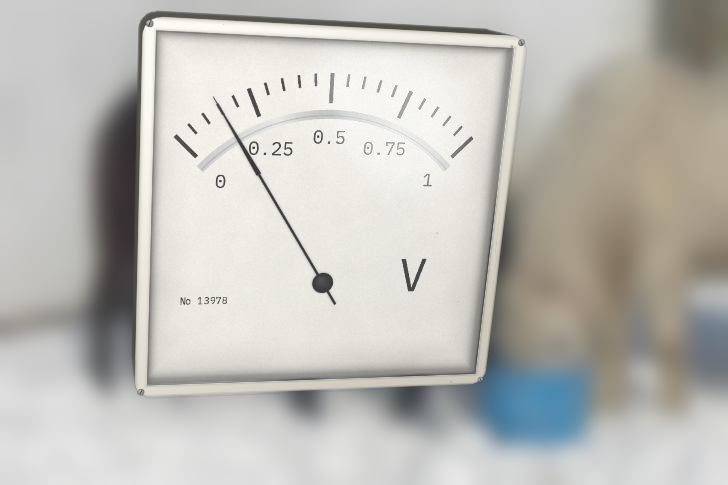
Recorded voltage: 0.15 (V)
